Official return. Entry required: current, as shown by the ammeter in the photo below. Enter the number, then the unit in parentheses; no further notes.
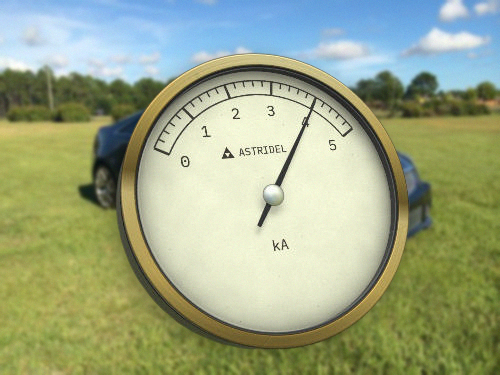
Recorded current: 4 (kA)
